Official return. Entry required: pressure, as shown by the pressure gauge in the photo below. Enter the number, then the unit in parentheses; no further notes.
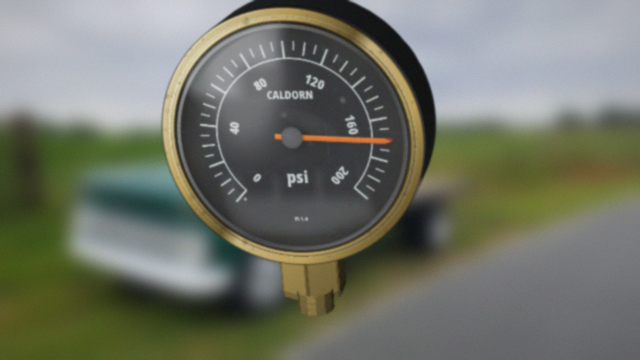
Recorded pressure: 170 (psi)
